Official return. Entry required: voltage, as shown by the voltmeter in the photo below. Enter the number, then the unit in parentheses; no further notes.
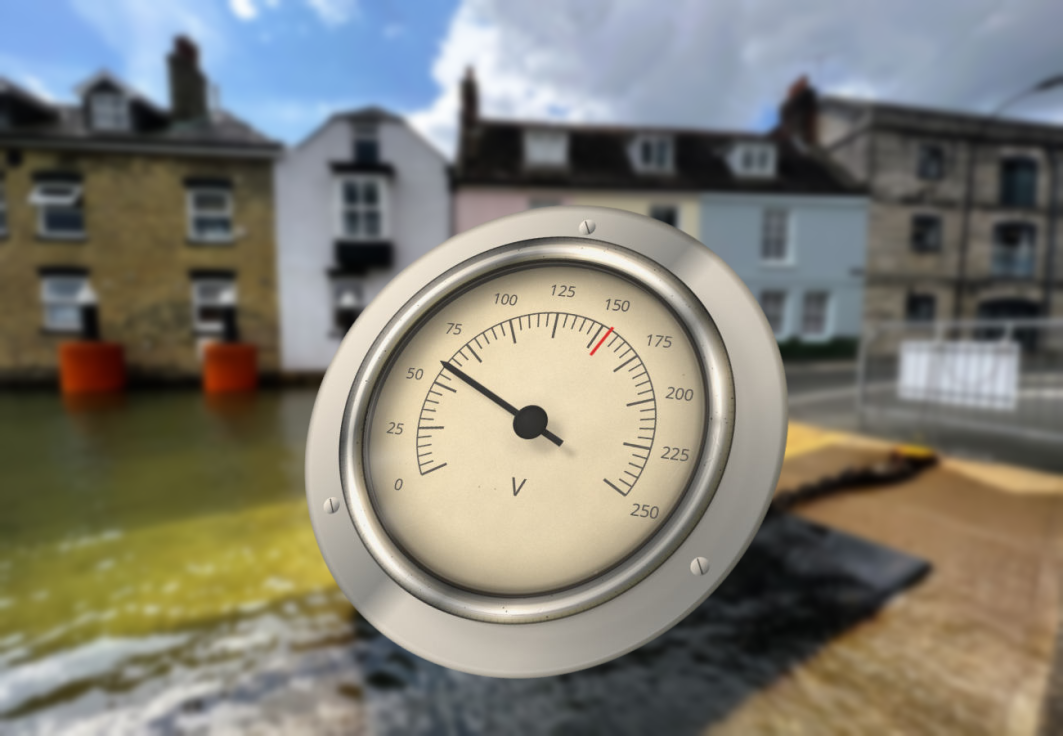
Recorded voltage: 60 (V)
